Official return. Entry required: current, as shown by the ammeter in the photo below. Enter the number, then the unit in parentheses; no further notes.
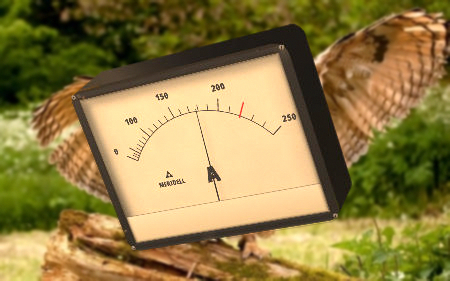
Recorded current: 180 (A)
